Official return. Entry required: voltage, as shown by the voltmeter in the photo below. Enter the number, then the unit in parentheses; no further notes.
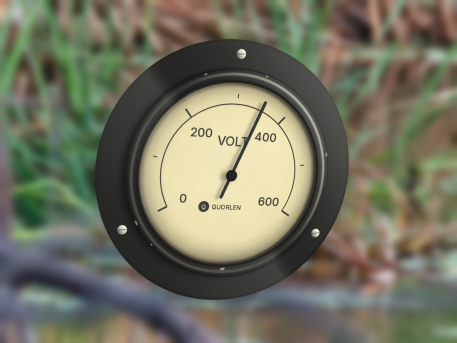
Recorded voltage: 350 (V)
